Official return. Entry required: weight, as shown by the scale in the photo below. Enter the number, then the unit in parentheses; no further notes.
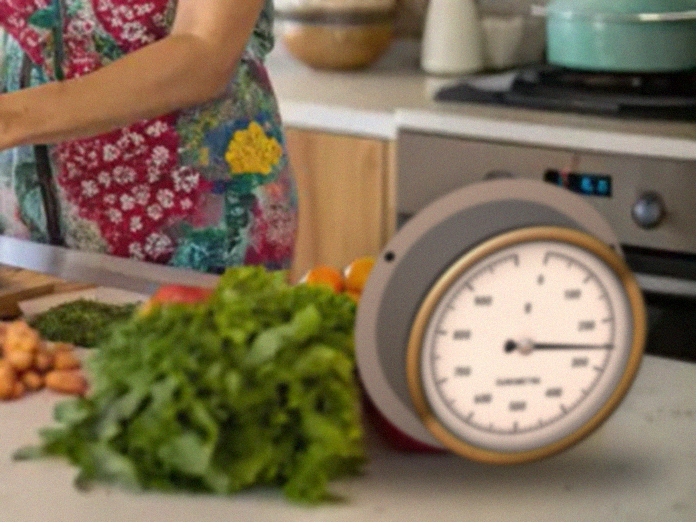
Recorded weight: 250 (g)
